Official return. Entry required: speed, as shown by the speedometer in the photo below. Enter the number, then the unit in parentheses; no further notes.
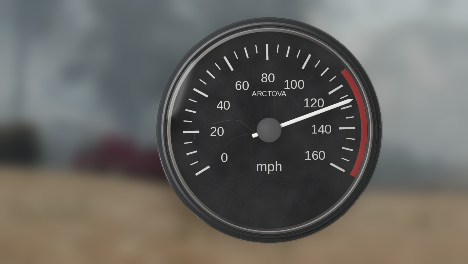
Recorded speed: 127.5 (mph)
